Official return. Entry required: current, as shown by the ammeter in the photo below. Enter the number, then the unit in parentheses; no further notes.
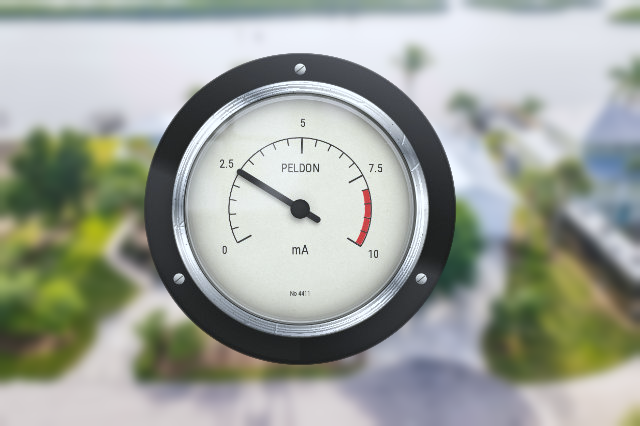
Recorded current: 2.5 (mA)
